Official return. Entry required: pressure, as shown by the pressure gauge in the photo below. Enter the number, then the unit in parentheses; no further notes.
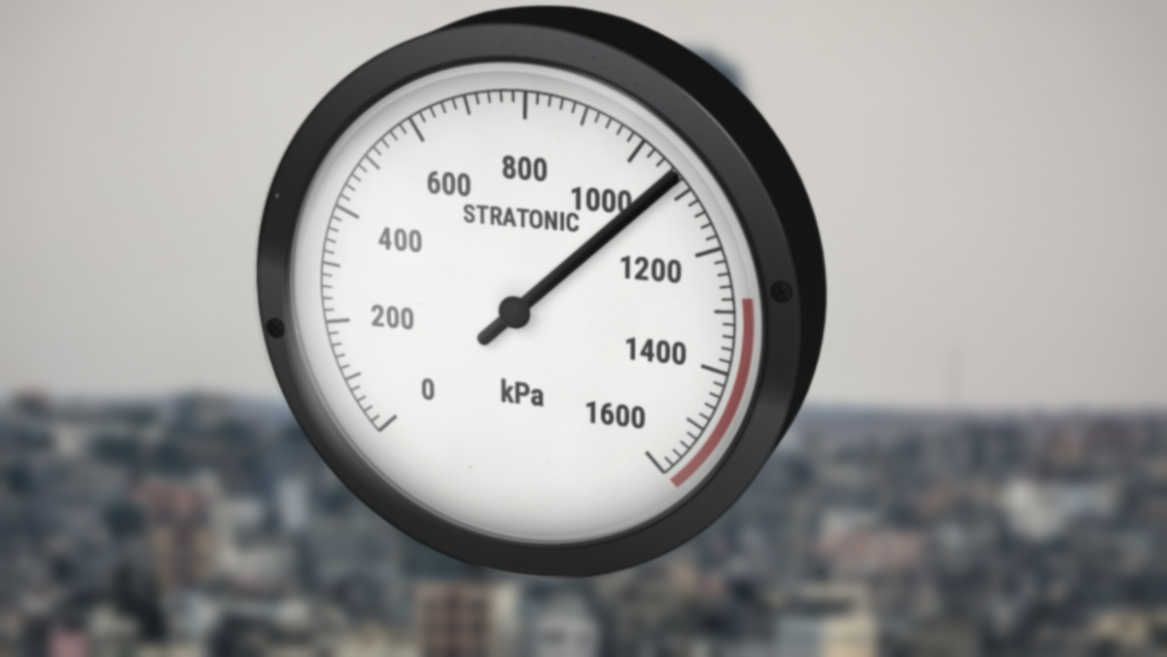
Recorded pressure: 1070 (kPa)
